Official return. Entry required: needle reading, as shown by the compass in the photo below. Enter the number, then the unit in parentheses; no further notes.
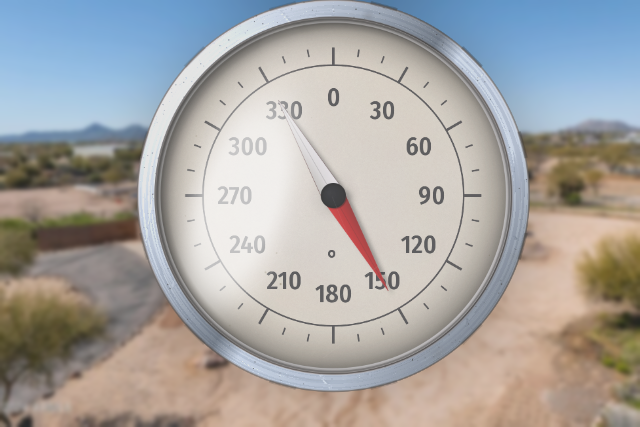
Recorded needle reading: 150 (°)
